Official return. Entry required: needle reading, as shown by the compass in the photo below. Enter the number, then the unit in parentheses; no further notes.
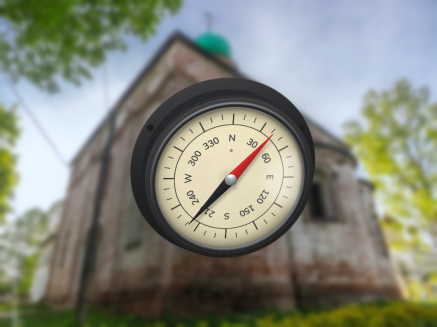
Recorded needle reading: 40 (°)
